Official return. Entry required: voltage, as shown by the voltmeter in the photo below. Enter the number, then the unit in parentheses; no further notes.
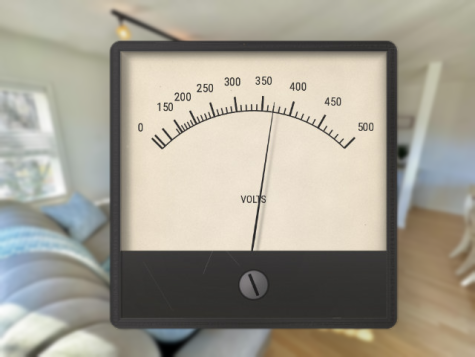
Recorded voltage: 370 (V)
